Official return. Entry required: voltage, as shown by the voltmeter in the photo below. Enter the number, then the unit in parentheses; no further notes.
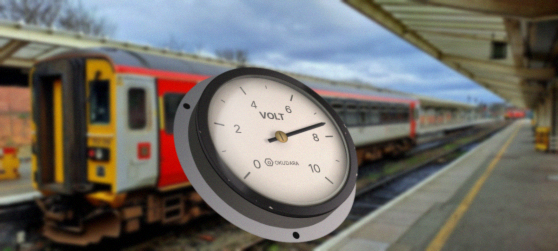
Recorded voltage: 7.5 (V)
